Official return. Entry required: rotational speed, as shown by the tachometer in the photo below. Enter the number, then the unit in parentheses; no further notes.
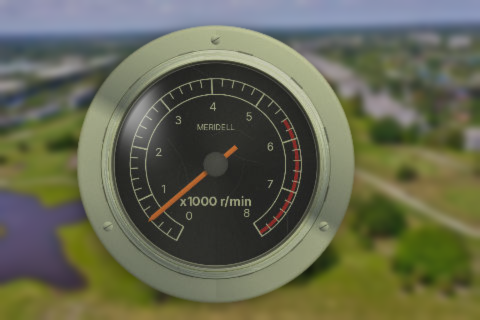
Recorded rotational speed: 600 (rpm)
